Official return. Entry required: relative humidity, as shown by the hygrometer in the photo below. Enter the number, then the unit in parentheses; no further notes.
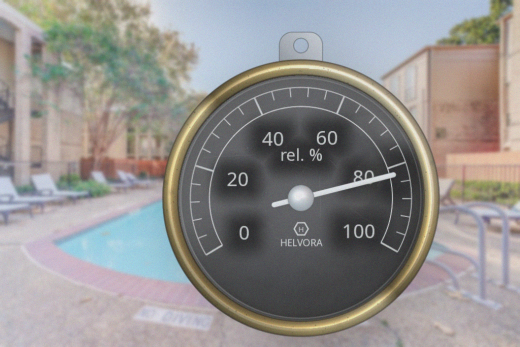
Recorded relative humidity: 82 (%)
